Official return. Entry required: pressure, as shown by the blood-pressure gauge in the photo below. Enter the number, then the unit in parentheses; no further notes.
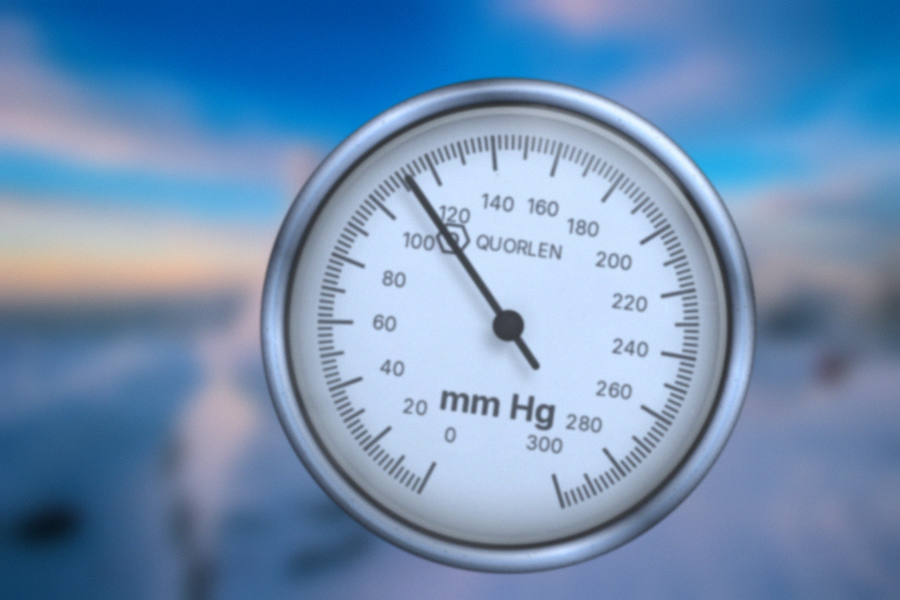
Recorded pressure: 112 (mmHg)
